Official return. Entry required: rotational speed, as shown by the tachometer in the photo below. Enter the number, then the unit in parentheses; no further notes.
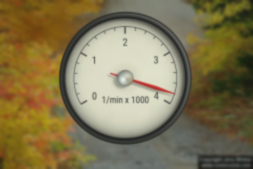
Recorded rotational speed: 3800 (rpm)
